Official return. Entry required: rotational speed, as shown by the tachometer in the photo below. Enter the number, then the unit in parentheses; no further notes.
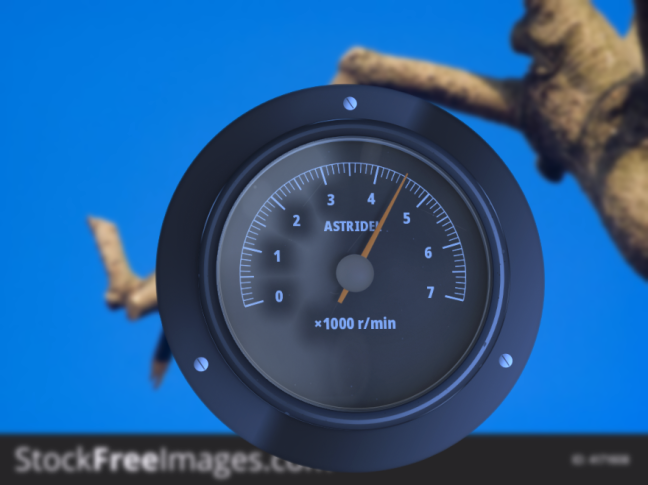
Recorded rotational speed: 4500 (rpm)
